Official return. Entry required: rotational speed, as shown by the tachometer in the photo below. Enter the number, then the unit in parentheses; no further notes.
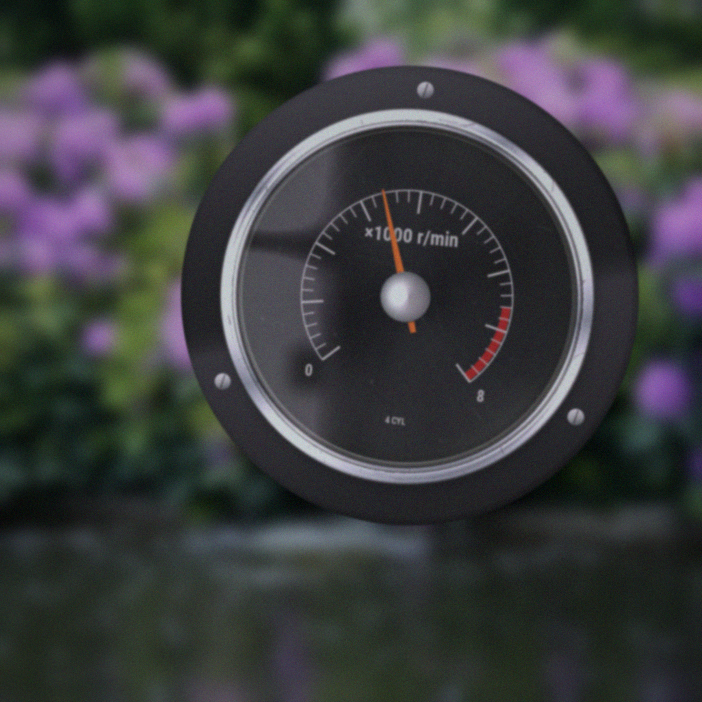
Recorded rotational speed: 3400 (rpm)
